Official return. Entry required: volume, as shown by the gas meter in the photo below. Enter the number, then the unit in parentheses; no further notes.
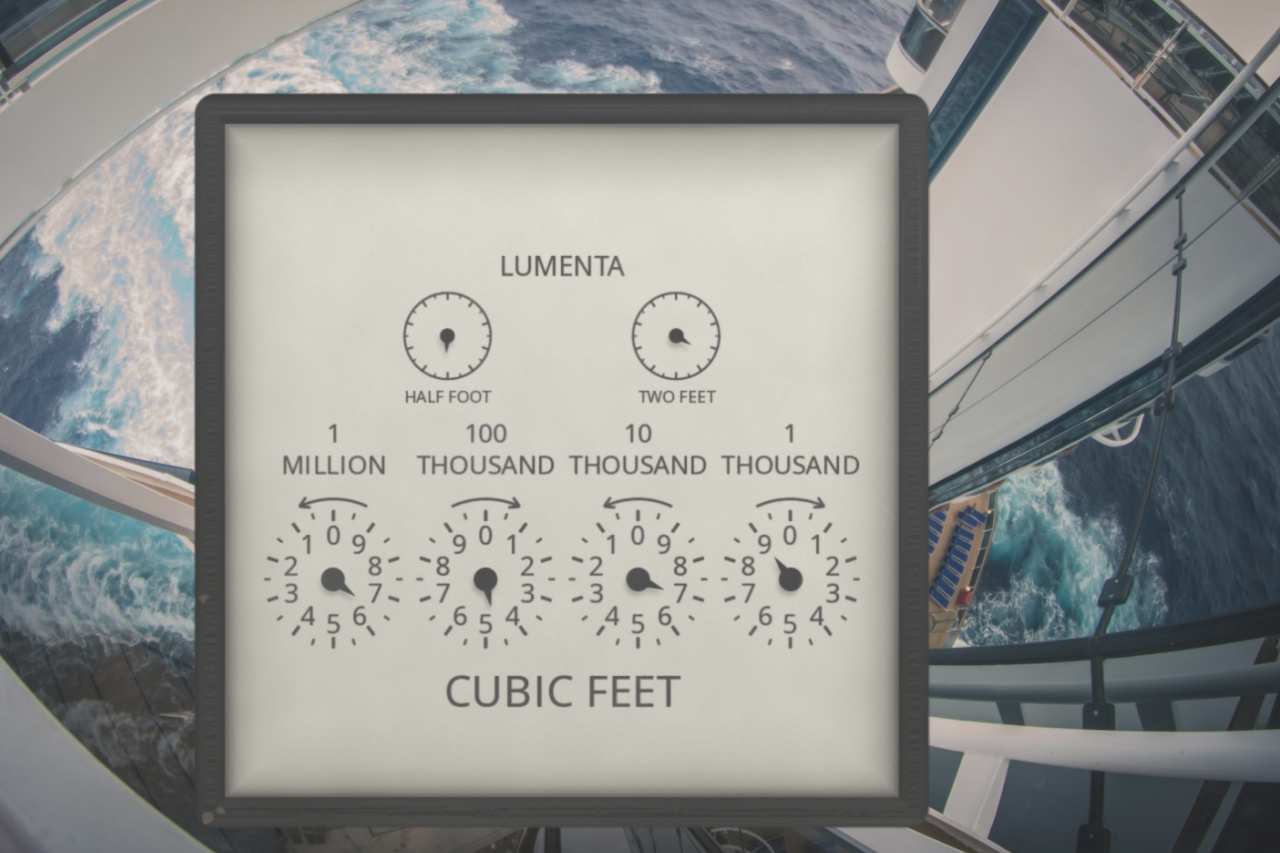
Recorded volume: 646900 (ft³)
